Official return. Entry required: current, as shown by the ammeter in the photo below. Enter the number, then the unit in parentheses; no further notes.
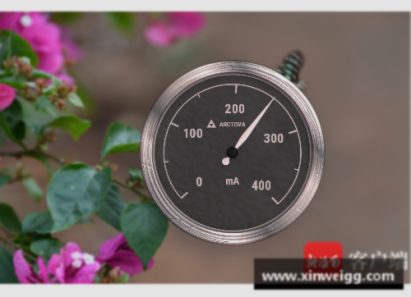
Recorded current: 250 (mA)
